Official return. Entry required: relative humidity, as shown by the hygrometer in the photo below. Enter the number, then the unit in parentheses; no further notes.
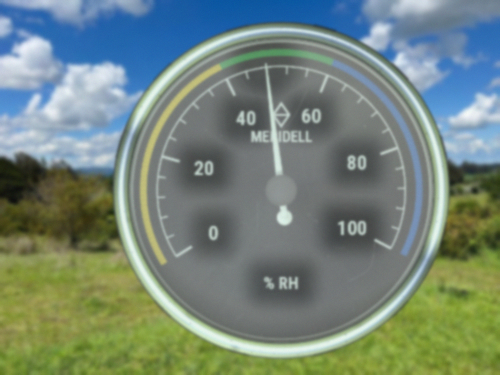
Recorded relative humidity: 48 (%)
